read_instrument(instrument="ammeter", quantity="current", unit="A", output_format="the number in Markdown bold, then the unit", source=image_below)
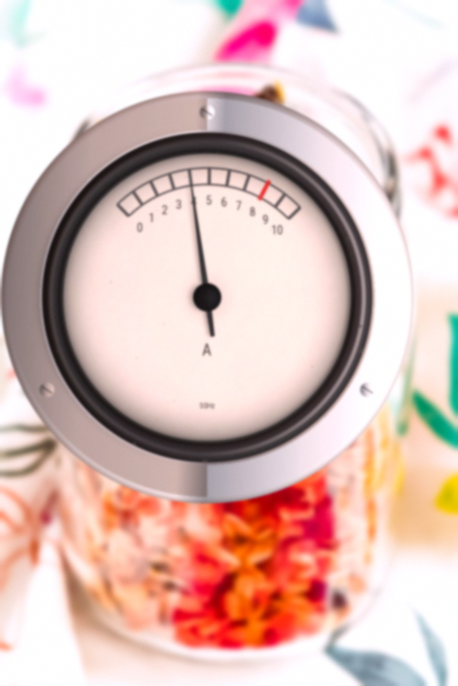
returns **4** A
